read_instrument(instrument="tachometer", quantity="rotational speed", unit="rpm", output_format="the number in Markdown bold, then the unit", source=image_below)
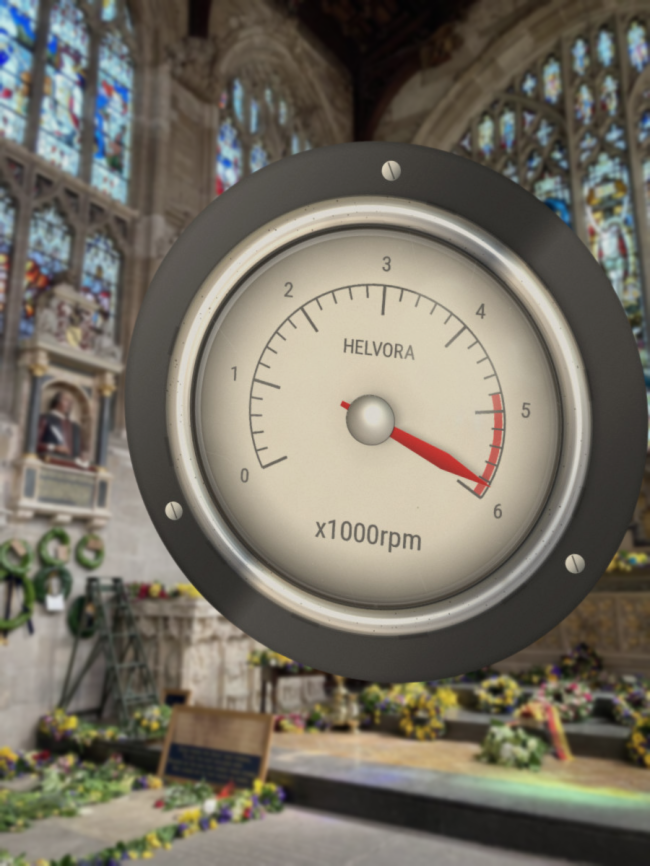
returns **5800** rpm
